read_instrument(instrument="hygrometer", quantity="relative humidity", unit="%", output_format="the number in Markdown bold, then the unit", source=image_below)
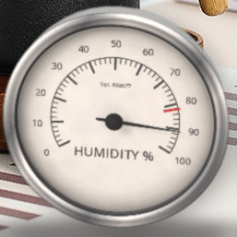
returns **90** %
